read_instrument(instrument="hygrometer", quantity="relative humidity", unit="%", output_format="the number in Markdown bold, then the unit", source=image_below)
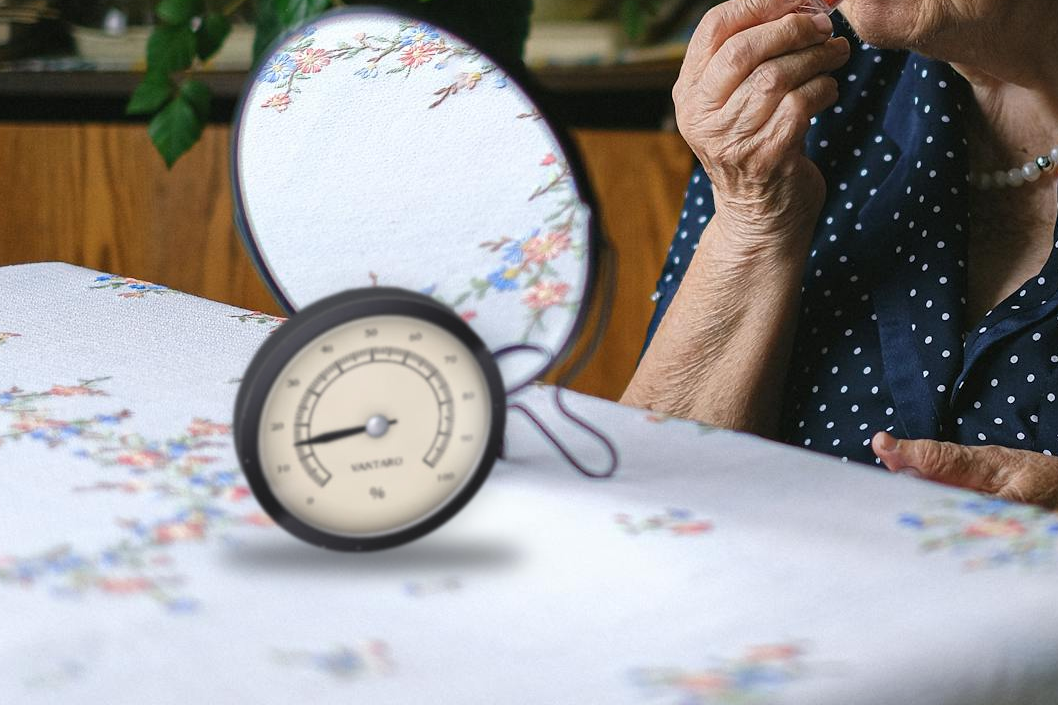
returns **15** %
